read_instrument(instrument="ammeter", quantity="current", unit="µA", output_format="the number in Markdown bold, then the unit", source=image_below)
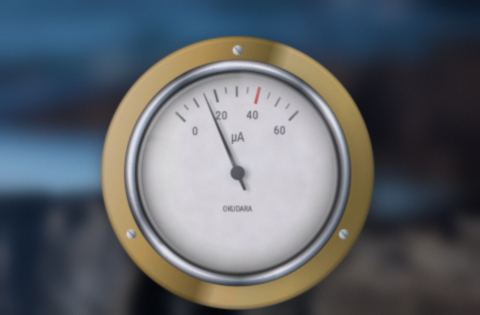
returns **15** µA
